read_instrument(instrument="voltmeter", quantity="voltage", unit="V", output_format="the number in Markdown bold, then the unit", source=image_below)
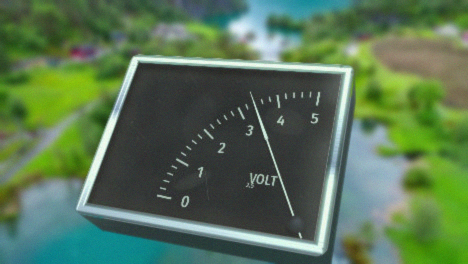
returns **3.4** V
